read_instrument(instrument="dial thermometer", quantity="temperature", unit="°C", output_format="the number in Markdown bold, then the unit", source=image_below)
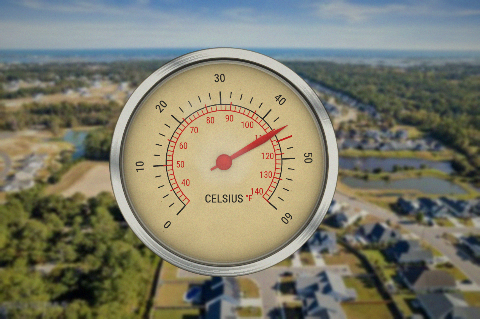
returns **44** °C
